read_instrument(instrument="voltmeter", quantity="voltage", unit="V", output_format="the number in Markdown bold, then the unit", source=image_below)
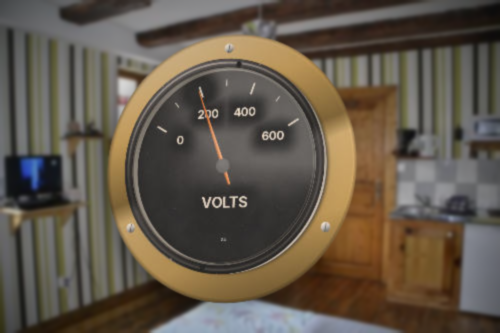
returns **200** V
